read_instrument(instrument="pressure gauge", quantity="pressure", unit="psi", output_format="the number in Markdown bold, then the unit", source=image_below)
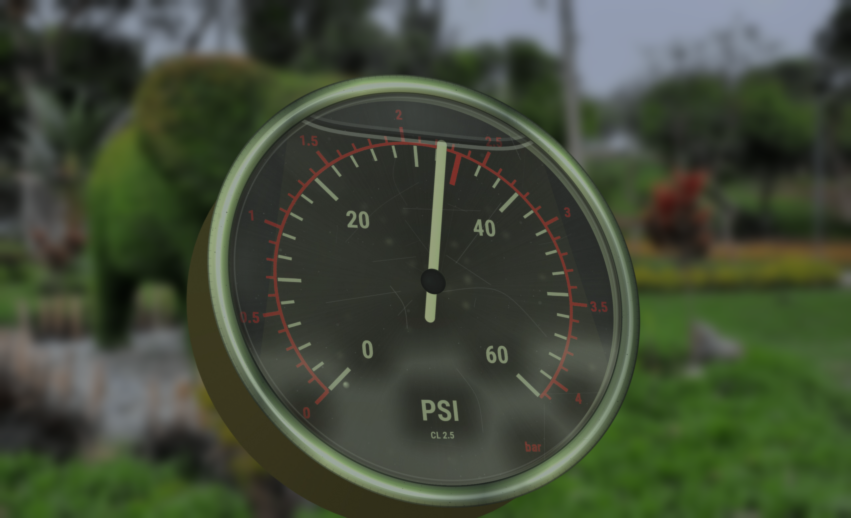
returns **32** psi
